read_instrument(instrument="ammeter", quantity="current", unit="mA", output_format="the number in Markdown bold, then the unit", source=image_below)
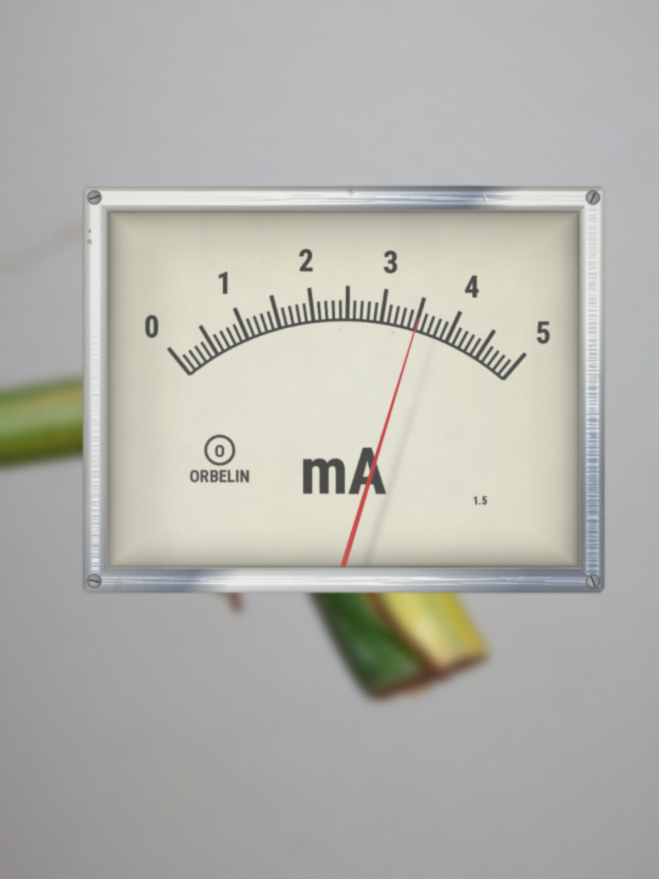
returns **3.5** mA
